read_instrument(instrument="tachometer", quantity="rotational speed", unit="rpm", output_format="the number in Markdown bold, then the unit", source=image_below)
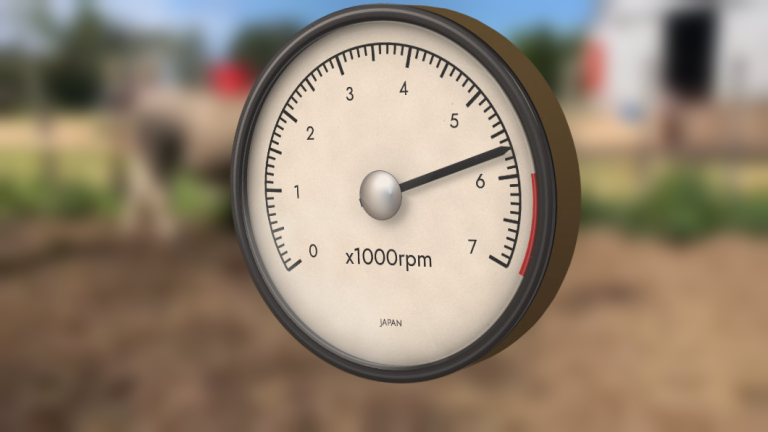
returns **5700** rpm
